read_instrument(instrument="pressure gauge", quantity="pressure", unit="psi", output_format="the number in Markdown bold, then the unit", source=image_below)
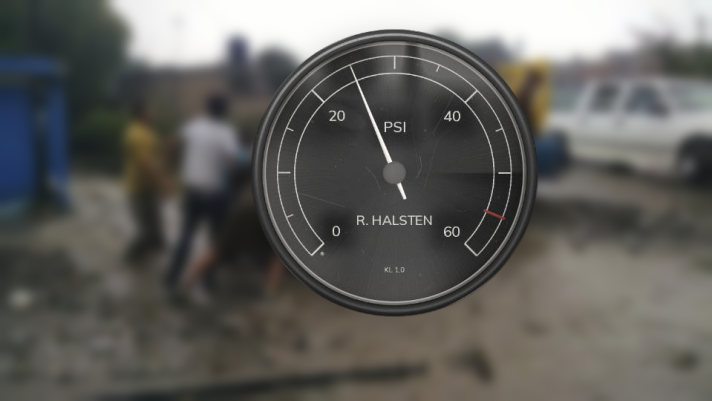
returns **25** psi
